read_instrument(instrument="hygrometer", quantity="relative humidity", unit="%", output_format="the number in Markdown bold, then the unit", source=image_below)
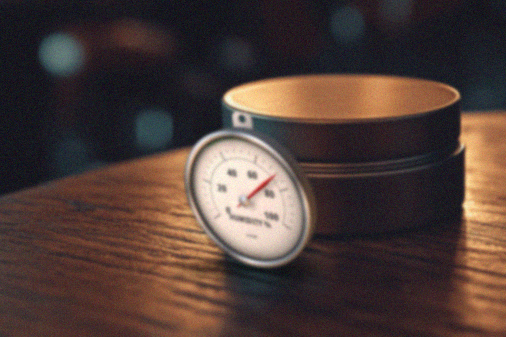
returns **72** %
